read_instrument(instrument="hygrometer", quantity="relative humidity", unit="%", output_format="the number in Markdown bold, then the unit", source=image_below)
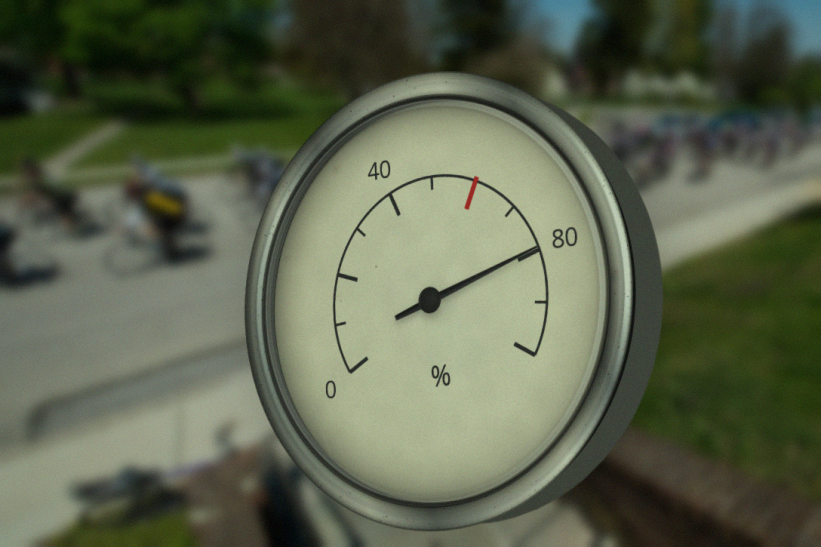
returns **80** %
